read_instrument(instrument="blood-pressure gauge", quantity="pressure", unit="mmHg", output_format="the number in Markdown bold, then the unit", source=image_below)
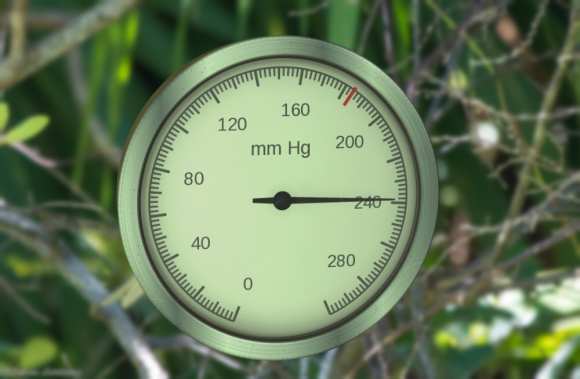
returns **238** mmHg
